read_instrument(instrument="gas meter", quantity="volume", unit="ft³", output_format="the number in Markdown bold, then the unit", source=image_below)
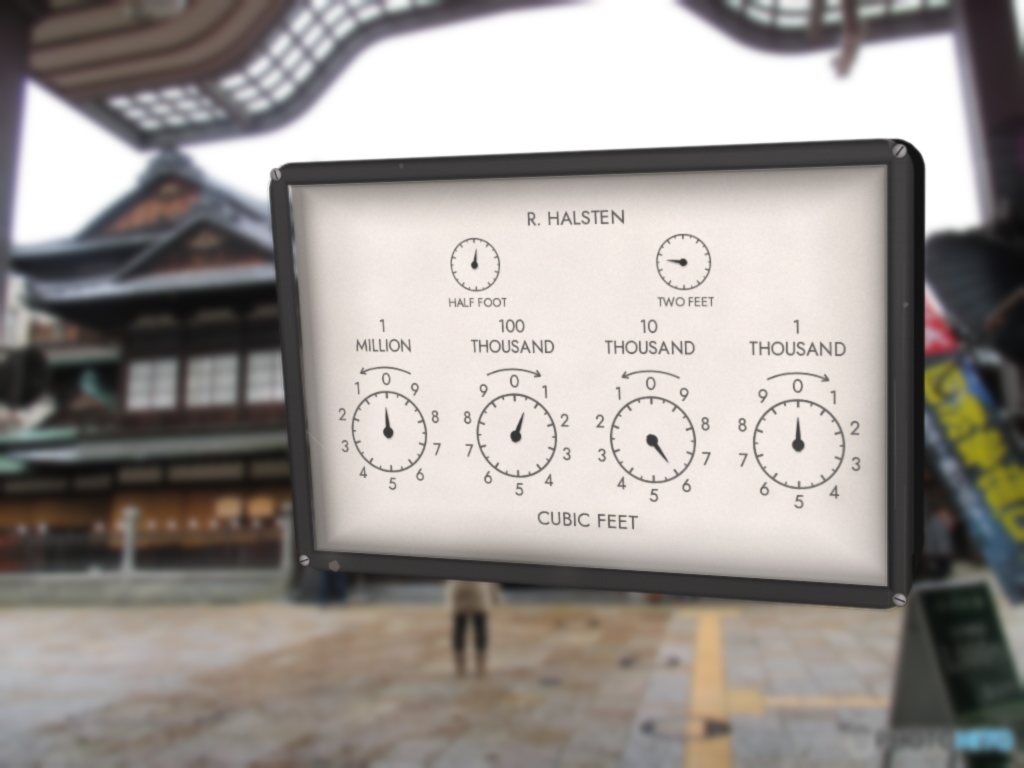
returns **6000** ft³
